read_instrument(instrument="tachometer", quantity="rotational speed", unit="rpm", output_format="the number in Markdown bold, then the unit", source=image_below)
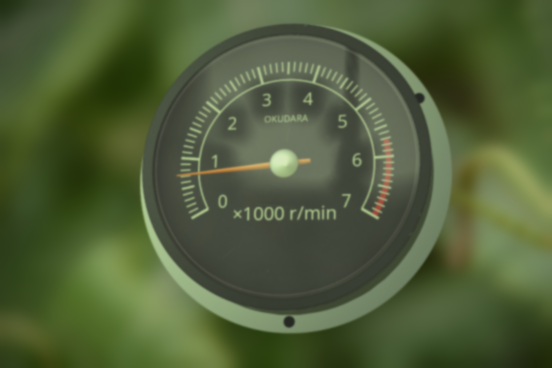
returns **700** rpm
